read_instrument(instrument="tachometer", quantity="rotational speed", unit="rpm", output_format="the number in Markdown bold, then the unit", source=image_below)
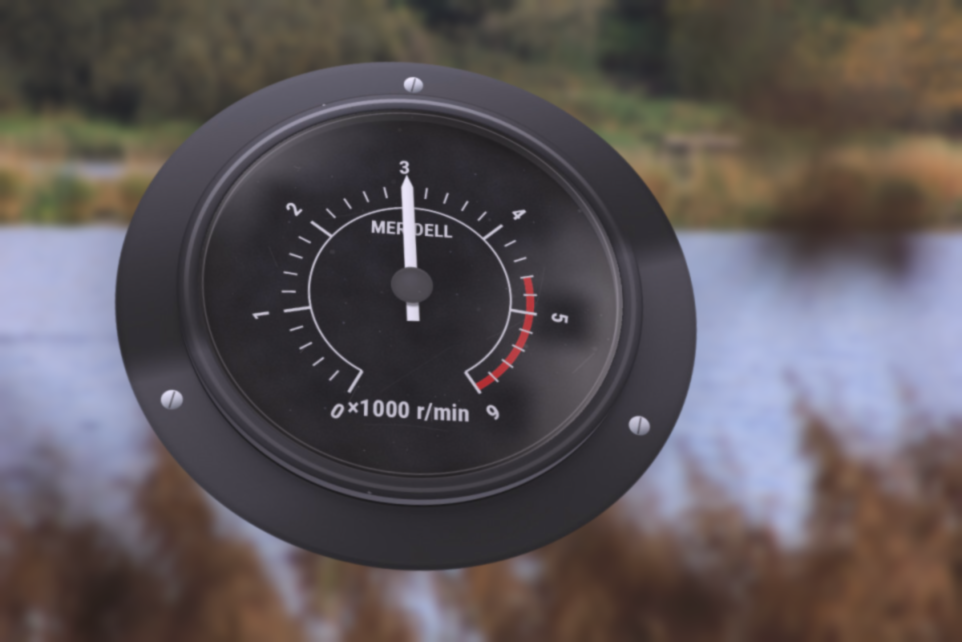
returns **3000** rpm
